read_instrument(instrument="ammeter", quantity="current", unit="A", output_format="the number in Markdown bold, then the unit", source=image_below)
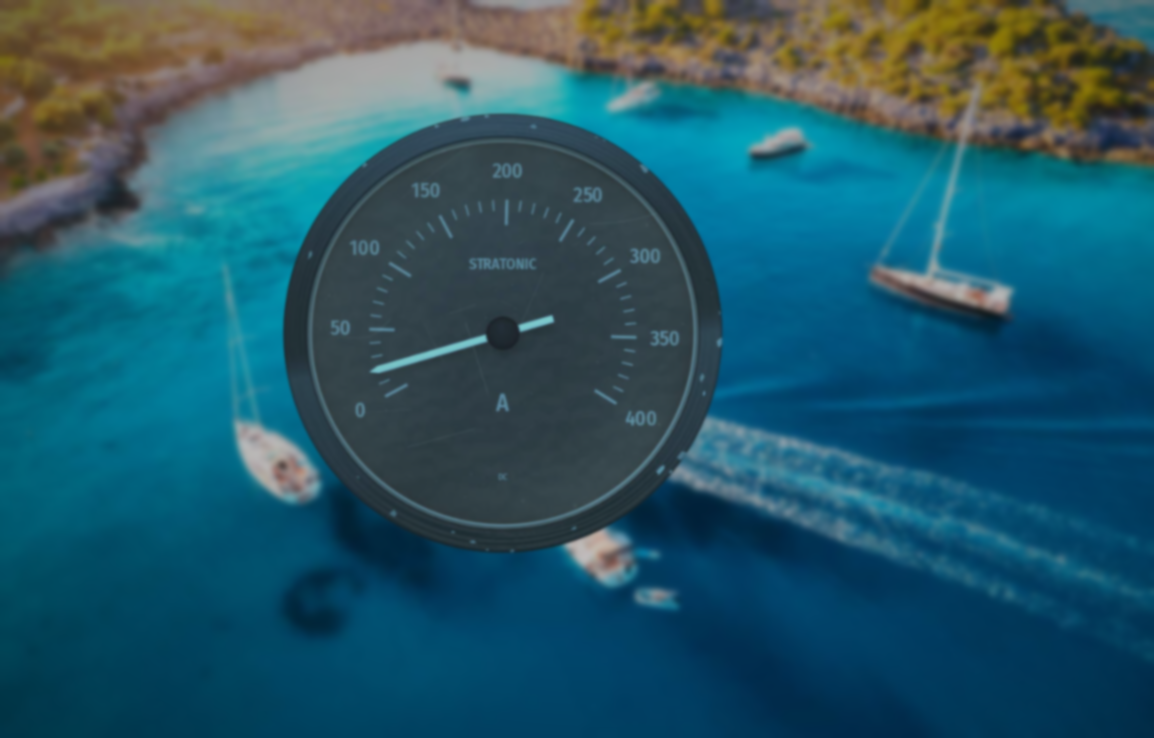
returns **20** A
